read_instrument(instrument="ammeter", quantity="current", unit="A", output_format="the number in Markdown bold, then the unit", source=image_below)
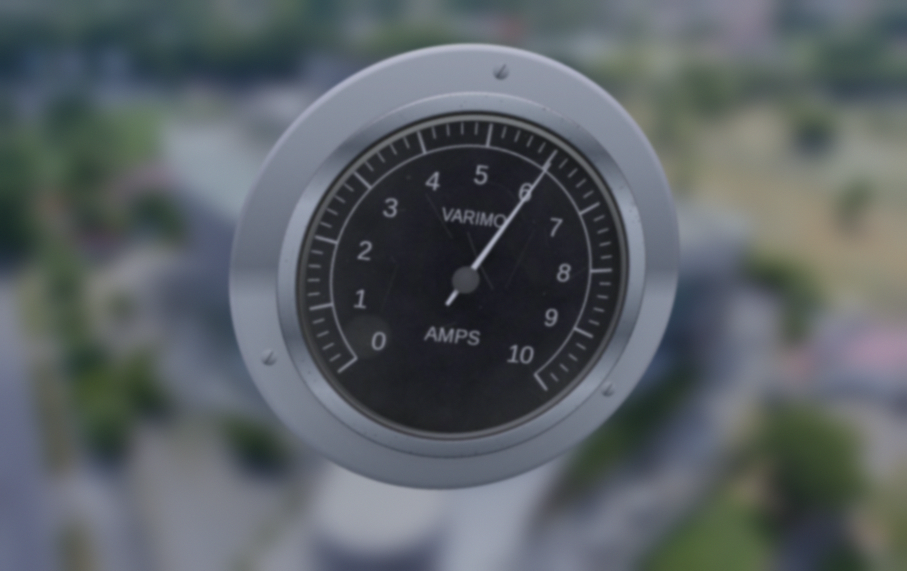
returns **6** A
